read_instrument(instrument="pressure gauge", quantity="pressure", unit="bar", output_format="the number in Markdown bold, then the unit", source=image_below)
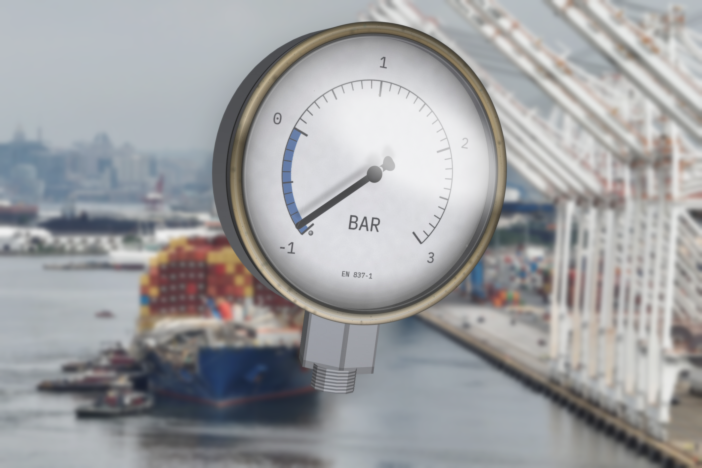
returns **-0.9** bar
